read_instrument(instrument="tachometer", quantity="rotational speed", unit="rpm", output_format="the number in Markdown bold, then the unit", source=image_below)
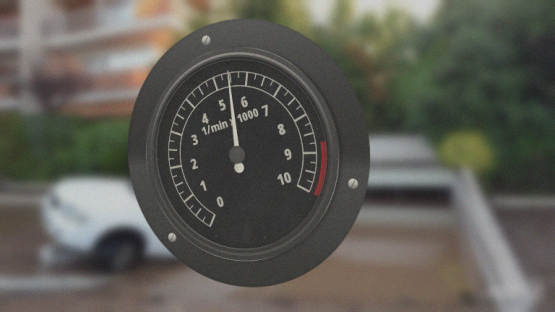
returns **5500** rpm
